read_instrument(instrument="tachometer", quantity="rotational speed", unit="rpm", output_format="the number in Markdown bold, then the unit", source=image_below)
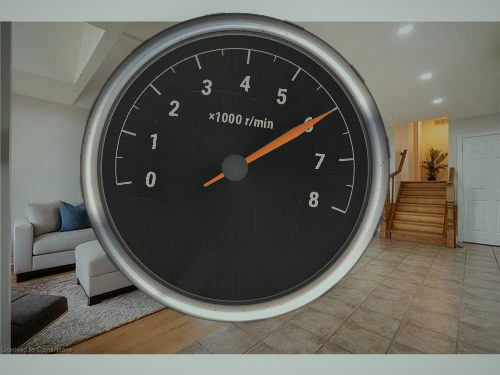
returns **6000** rpm
